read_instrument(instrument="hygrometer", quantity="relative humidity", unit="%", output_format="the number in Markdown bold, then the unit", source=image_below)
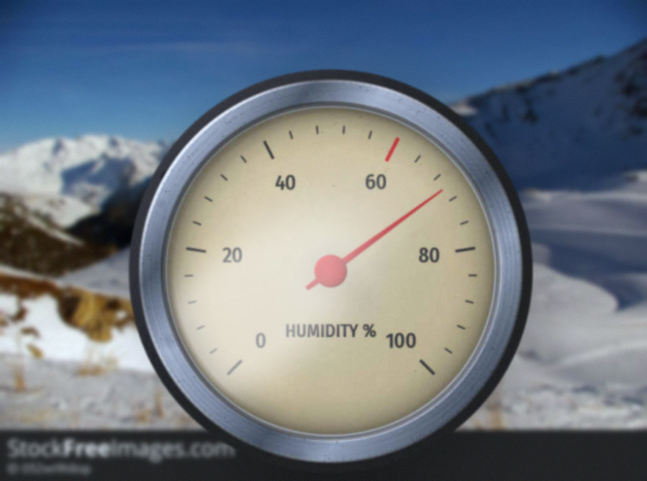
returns **70** %
